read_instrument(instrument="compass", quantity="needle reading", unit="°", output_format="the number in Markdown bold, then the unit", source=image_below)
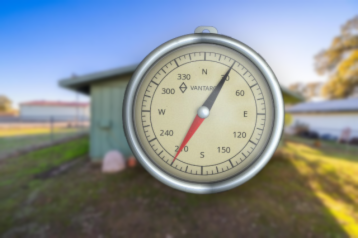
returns **210** °
